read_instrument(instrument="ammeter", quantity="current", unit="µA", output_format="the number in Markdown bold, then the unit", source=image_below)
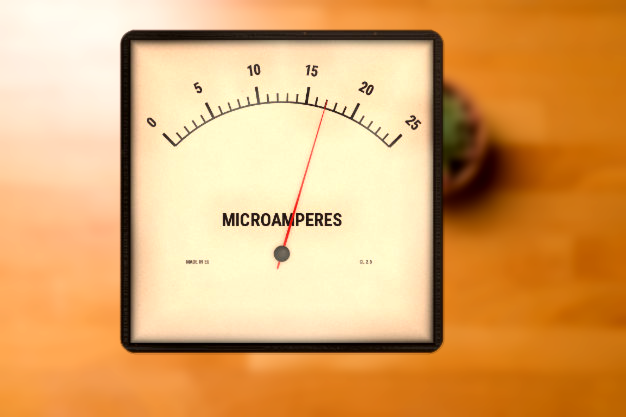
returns **17** µA
